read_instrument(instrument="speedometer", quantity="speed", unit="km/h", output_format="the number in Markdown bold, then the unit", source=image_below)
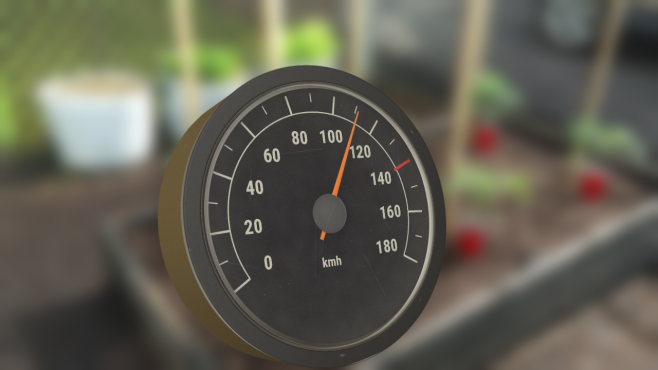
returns **110** km/h
